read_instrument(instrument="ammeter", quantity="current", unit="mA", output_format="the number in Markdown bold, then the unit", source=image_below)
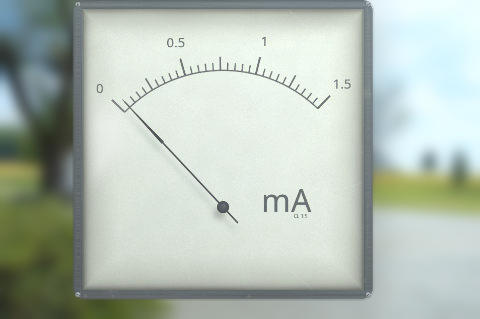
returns **0.05** mA
